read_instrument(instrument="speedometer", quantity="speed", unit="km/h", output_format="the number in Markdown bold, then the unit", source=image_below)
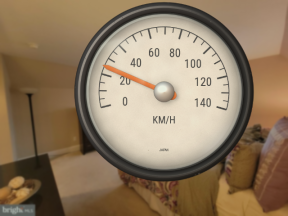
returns **25** km/h
